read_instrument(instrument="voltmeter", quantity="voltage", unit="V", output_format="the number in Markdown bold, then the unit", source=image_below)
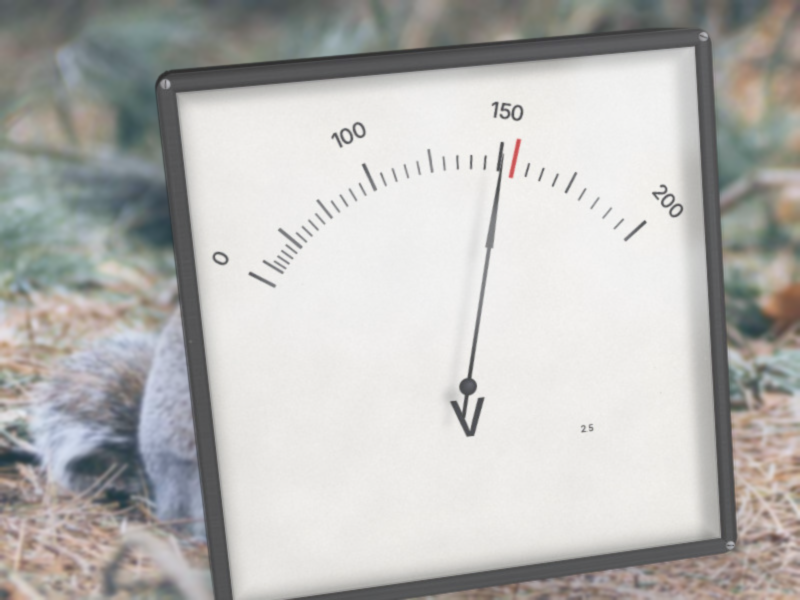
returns **150** V
